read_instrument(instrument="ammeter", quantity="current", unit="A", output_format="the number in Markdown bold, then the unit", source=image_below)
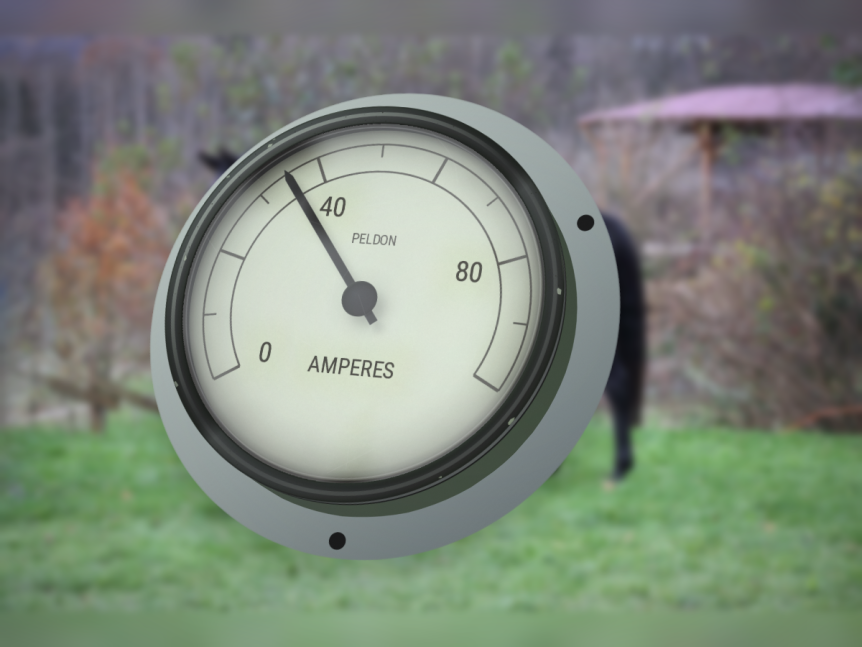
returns **35** A
